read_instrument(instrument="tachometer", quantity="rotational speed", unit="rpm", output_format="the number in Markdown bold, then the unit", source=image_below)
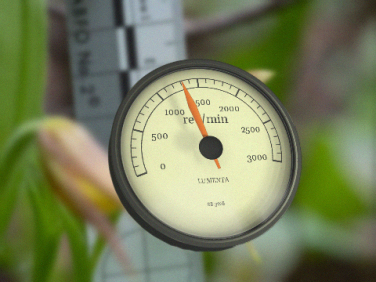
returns **1300** rpm
